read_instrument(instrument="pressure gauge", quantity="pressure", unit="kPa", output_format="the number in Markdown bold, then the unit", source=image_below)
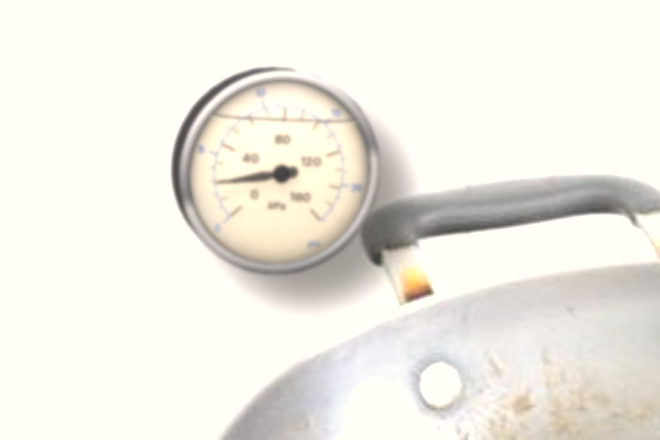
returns **20** kPa
